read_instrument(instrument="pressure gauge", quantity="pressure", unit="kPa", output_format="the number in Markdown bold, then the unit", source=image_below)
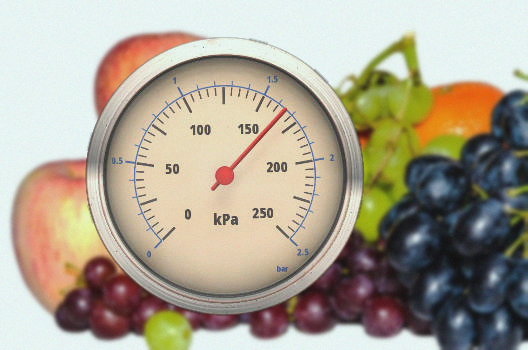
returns **165** kPa
